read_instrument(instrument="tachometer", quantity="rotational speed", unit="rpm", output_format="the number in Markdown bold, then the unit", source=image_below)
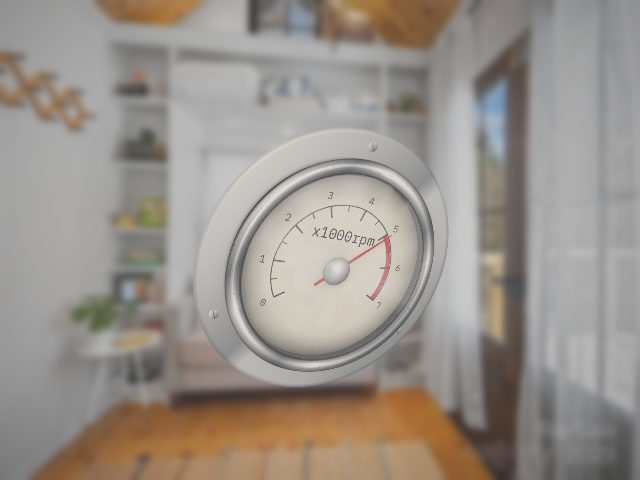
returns **5000** rpm
